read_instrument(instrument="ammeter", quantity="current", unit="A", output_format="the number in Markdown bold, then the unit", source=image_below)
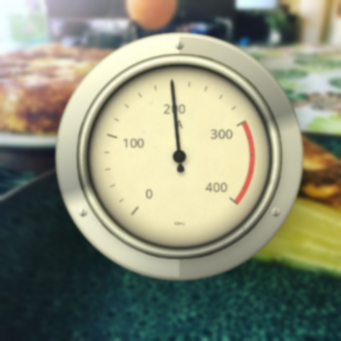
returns **200** A
